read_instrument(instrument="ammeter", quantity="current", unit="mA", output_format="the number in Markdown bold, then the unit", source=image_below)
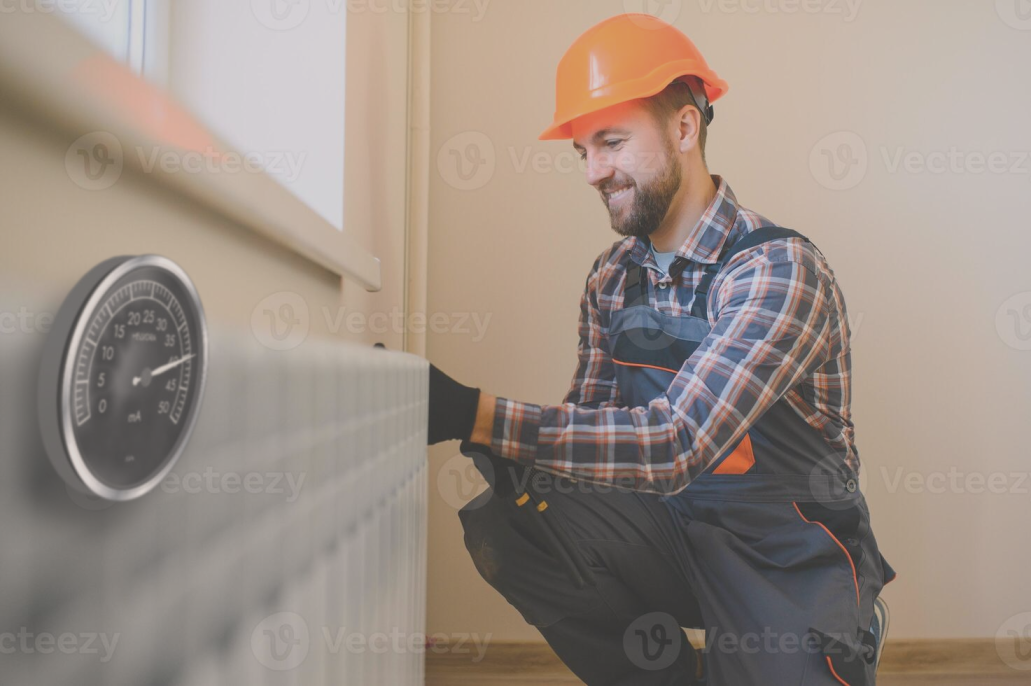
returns **40** mA
